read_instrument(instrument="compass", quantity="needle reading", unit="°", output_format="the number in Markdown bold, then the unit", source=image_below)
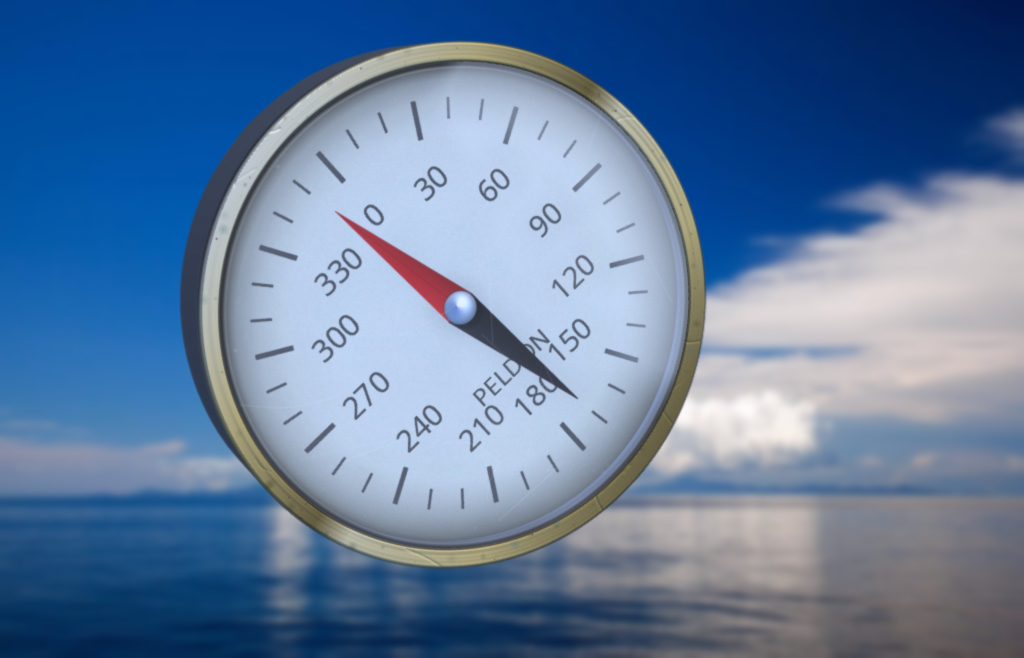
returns **350** °
